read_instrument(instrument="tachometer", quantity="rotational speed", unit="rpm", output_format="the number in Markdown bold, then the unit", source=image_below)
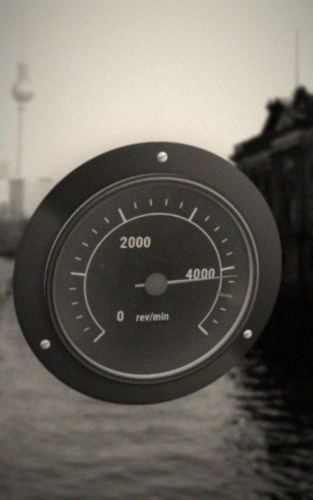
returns **4100** rpm
